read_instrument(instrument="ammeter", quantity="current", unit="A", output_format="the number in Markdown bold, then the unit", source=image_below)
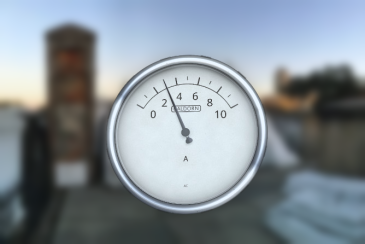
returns **3** A
